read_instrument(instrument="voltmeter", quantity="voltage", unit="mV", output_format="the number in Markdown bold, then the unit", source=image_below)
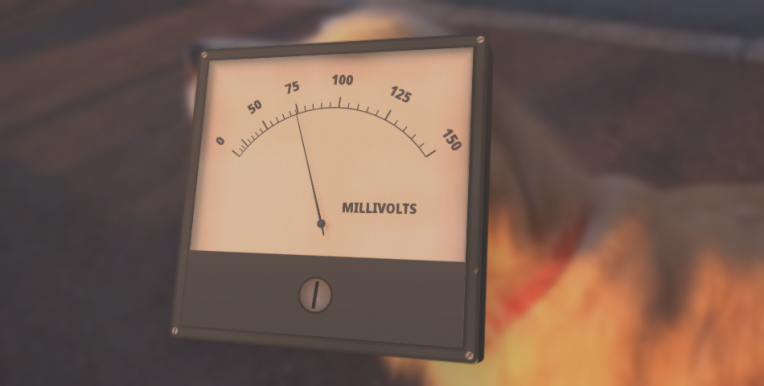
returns **75** mV
